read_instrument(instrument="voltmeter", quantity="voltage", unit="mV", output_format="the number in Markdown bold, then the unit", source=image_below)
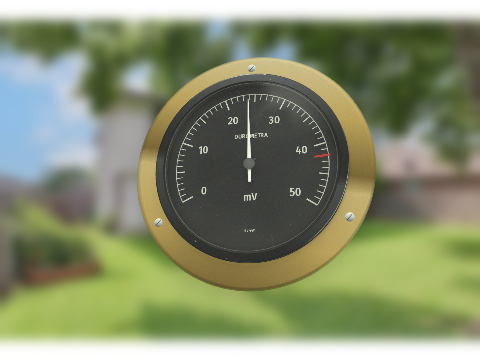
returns **24** mV
